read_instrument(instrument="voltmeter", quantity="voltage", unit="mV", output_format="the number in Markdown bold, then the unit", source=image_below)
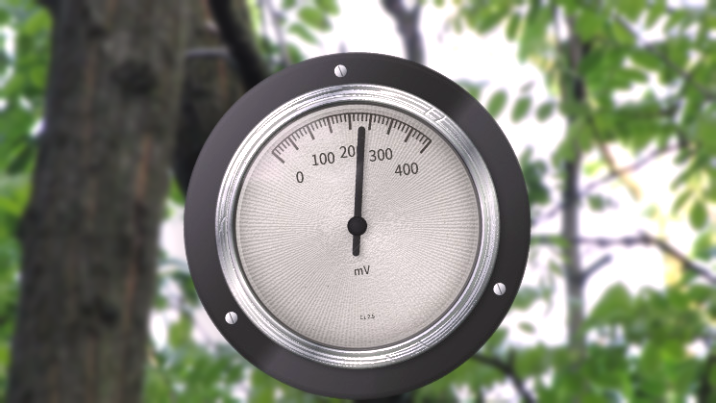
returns **230** mV
